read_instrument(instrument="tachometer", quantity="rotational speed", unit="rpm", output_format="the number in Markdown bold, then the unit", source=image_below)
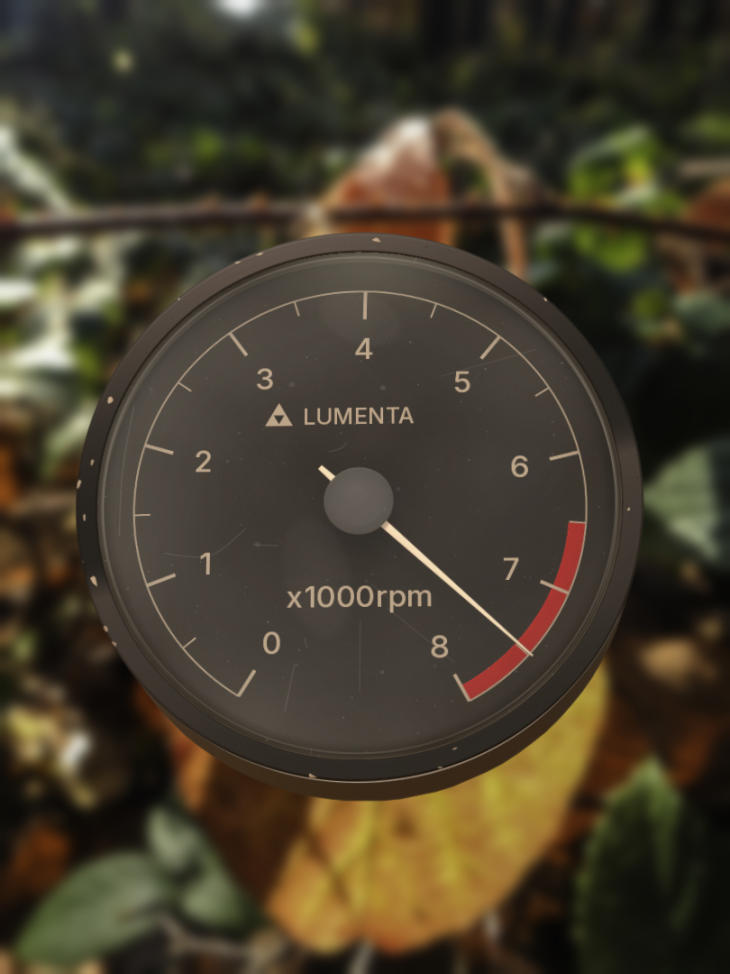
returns **7500** rpm
